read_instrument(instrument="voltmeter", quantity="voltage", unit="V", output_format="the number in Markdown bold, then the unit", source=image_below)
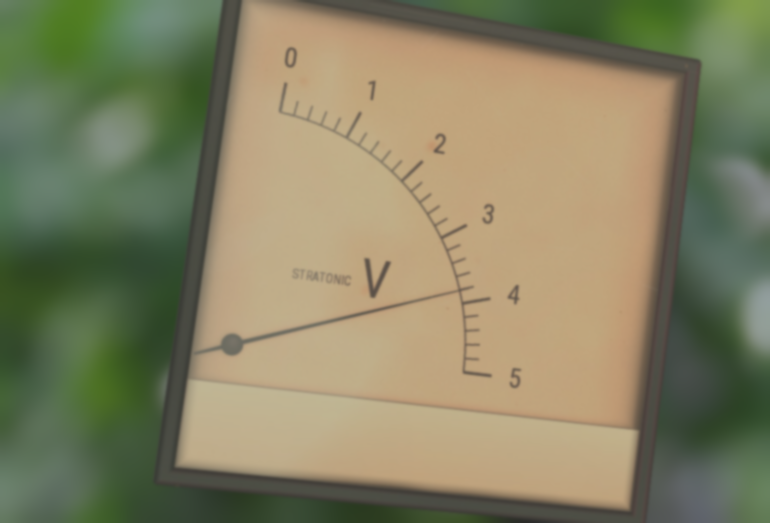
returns **3.8** V
